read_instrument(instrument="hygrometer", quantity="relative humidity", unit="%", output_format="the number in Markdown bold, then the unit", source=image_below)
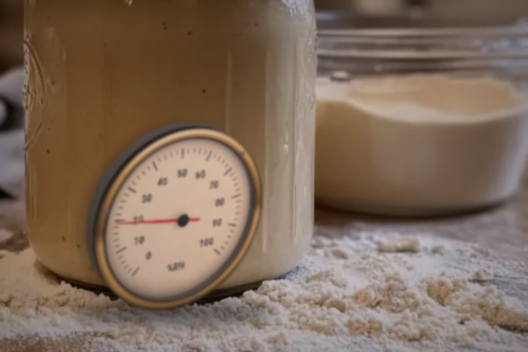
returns **20** %
